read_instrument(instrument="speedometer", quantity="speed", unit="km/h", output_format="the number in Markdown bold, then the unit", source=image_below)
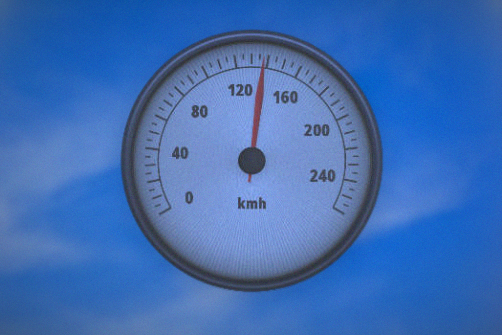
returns **137.5** km/h
